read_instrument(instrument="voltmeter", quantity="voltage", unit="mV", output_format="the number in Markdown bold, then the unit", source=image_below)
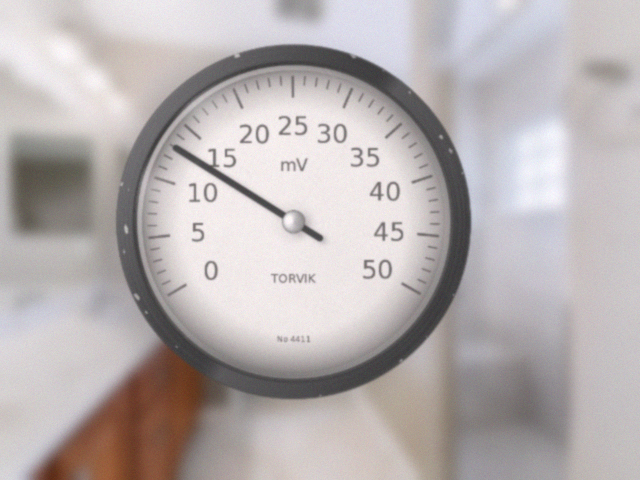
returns **13** mV
